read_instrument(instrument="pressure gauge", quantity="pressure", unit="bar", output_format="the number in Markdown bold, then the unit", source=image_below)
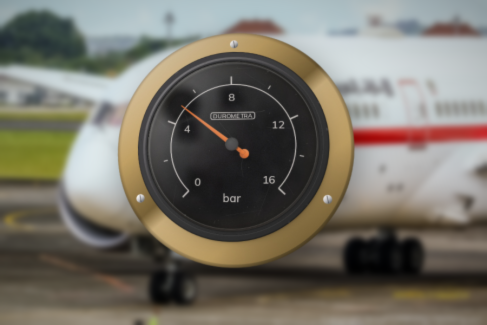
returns **5** bar
